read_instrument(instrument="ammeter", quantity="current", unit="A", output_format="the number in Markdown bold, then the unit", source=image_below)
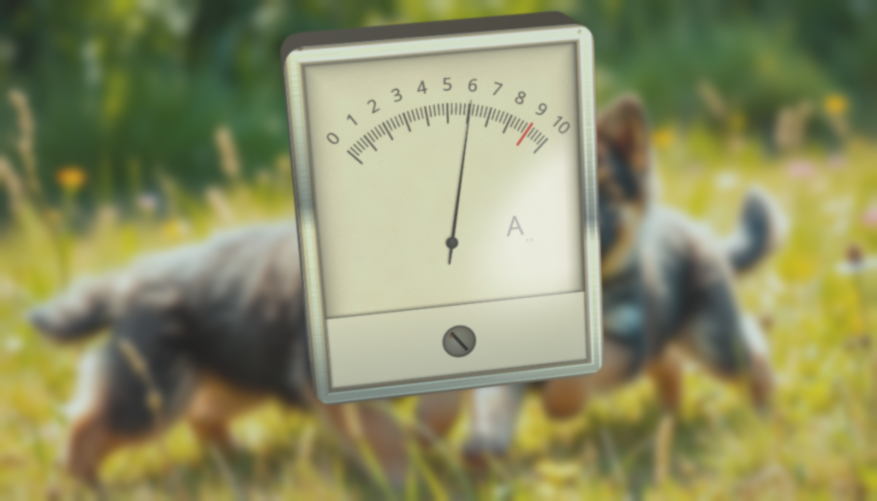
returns **6** A
